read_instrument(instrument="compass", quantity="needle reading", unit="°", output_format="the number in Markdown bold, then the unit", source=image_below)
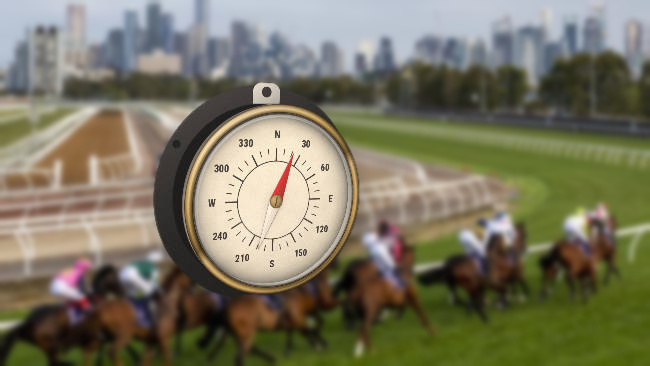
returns **20** °
